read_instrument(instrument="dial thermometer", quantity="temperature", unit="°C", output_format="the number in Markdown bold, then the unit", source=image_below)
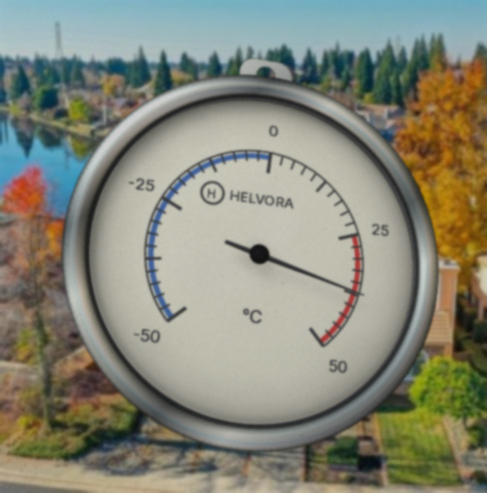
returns **37.5** °C
